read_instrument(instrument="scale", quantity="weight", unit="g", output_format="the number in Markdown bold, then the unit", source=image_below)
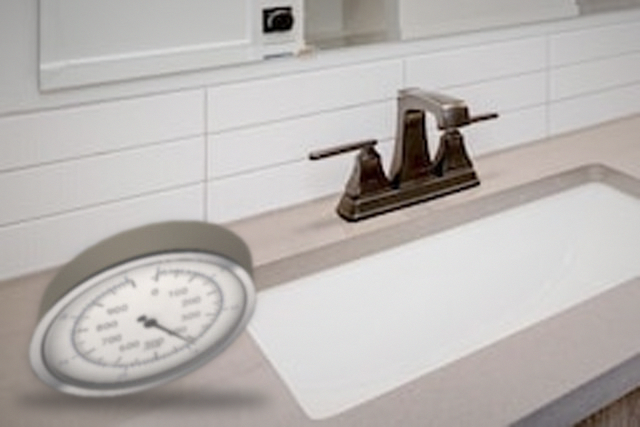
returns **400** g
